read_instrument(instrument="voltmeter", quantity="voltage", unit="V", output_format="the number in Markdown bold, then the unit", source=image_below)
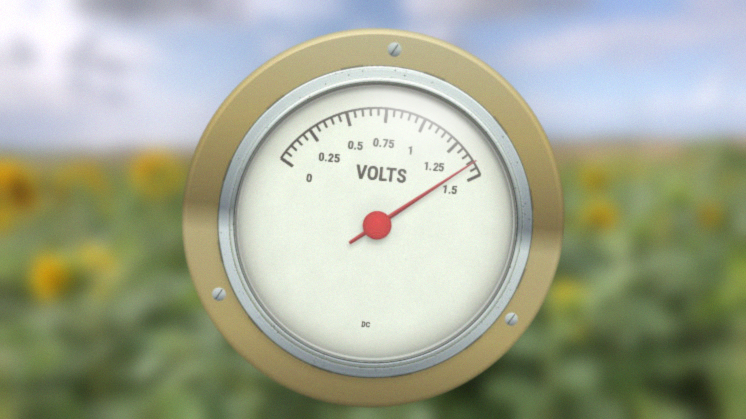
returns **1.4** V
